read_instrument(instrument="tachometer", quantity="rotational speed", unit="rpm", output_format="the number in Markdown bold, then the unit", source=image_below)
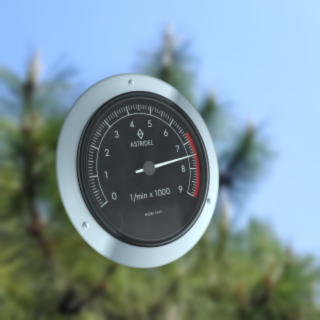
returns **7500** rpm
